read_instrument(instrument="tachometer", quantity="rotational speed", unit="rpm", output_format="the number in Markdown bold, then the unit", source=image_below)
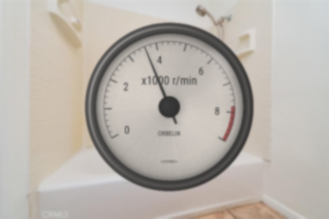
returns **3600** rpm
